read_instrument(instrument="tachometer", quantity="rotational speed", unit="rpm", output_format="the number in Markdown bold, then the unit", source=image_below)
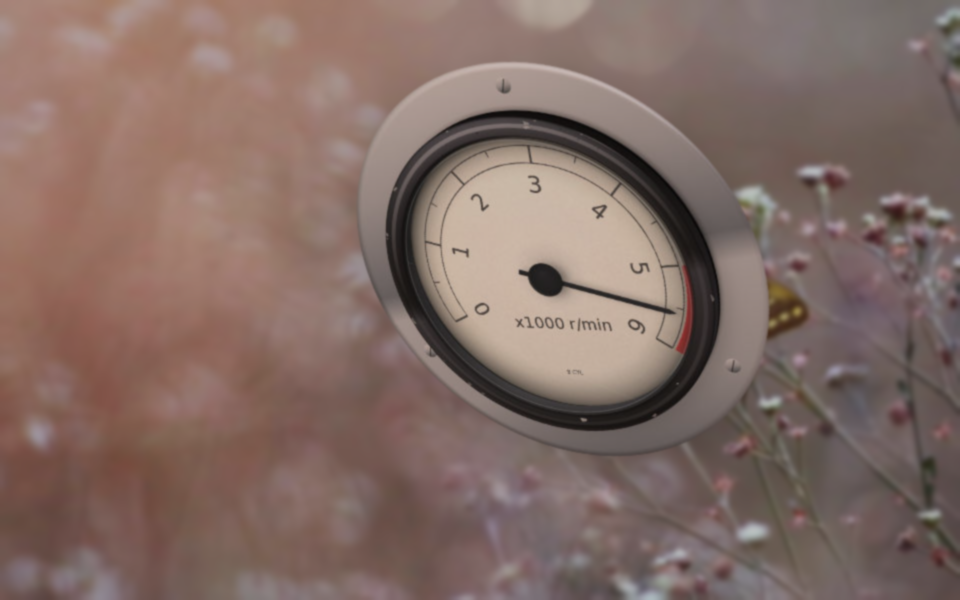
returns **5500** rpm
